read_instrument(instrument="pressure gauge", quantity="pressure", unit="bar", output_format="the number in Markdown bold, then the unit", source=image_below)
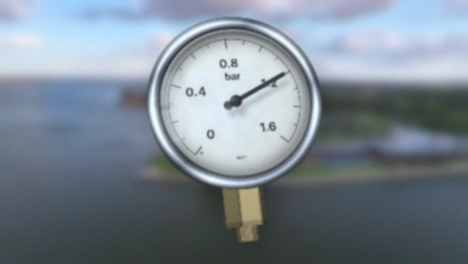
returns **1.2** bar
